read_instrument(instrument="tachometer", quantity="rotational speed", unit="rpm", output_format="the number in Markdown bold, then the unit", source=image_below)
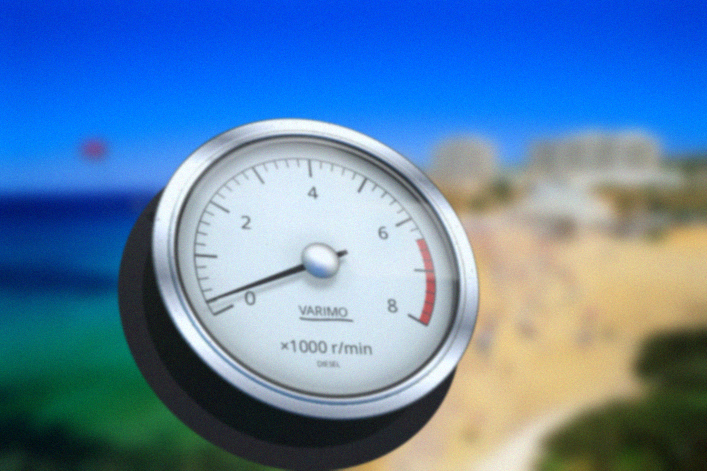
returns **200** rpm
